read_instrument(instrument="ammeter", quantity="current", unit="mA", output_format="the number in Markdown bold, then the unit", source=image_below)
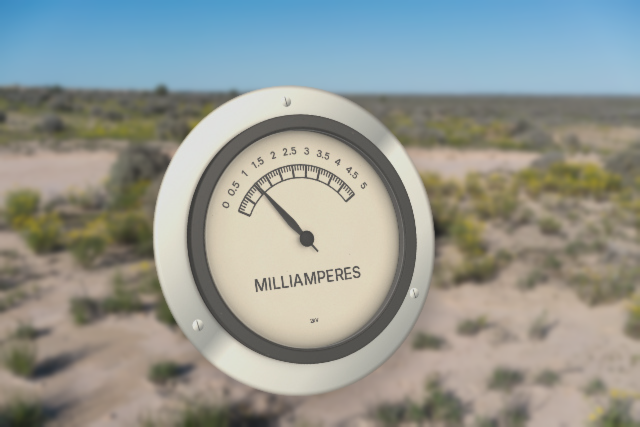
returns **1** mA
